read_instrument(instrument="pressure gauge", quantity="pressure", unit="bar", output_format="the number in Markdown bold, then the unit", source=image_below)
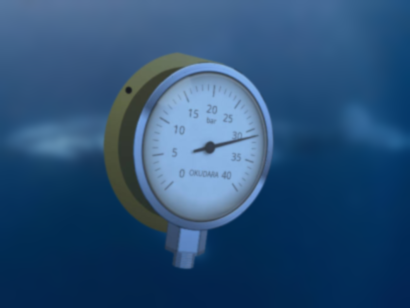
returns **31** bar
